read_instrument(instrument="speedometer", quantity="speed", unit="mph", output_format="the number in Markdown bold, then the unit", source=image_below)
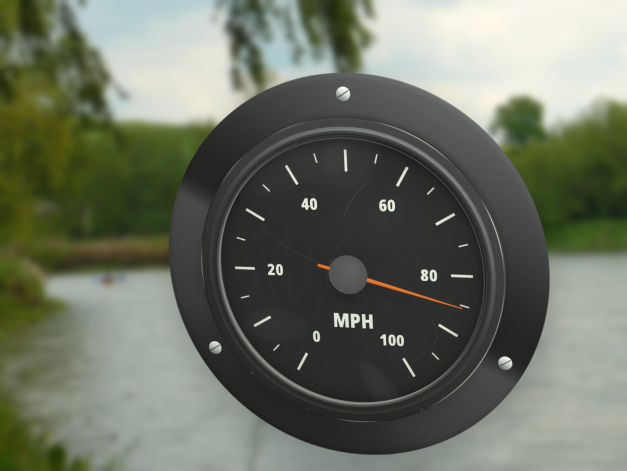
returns **85** mph
